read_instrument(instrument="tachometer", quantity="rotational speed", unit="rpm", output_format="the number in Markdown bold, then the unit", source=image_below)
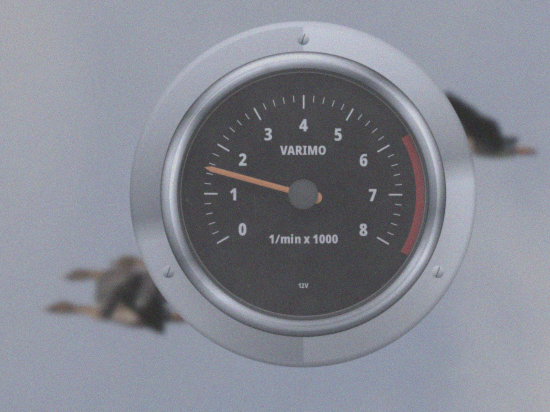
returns **1500** rpm
